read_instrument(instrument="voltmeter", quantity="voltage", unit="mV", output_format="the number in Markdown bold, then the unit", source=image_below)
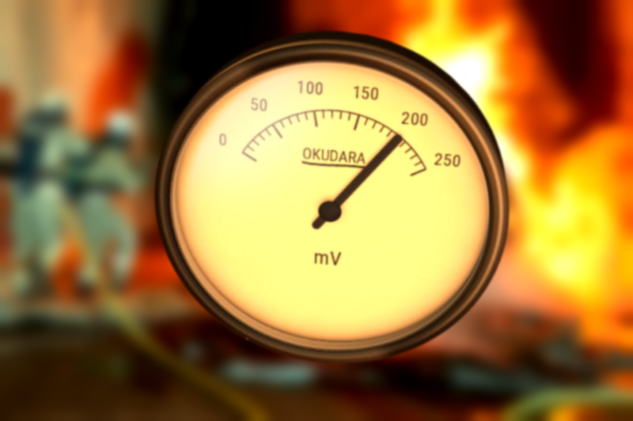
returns **200** mV
